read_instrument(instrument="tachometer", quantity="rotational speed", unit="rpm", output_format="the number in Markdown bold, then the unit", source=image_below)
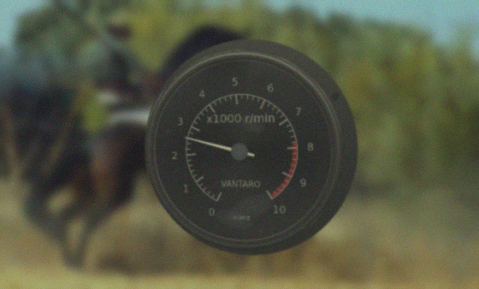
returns **2600** rpm
